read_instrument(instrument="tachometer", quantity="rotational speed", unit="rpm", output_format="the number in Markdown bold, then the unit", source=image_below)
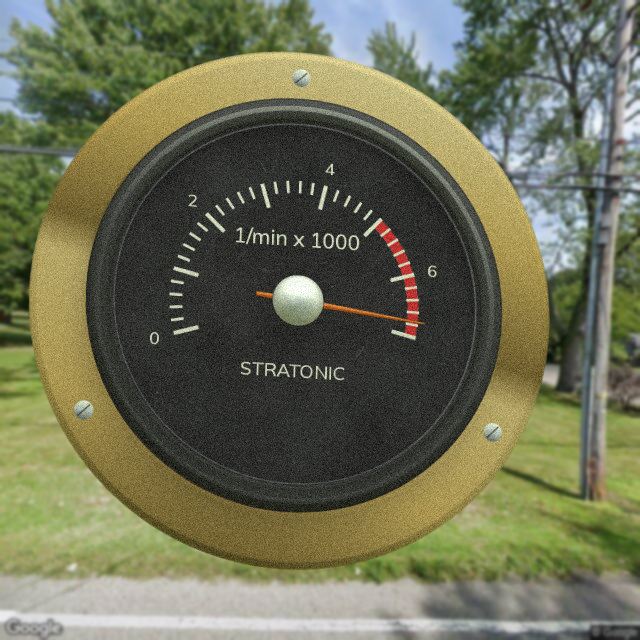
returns **6800** rpm
